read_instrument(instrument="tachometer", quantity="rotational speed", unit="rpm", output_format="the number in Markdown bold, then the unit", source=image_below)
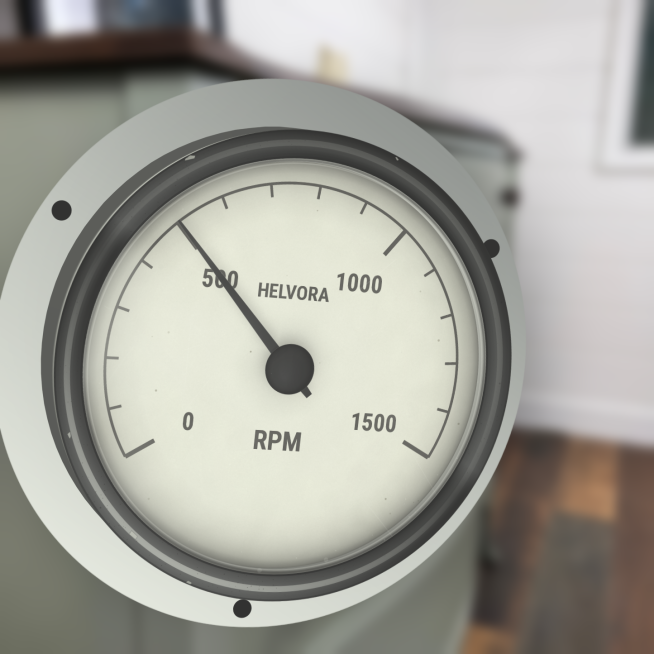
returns **500** rpm
